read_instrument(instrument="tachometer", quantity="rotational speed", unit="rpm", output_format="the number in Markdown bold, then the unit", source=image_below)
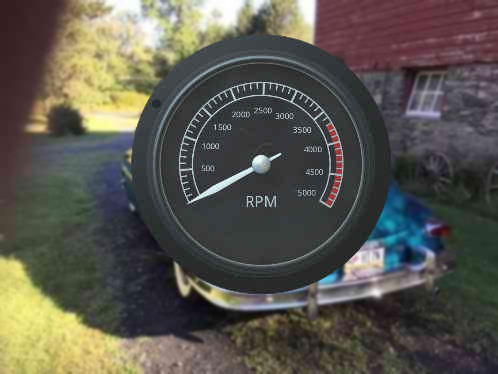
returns **0** rpm
